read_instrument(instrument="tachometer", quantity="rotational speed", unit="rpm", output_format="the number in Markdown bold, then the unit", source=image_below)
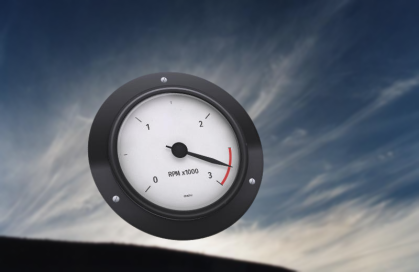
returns **2750** rpm
